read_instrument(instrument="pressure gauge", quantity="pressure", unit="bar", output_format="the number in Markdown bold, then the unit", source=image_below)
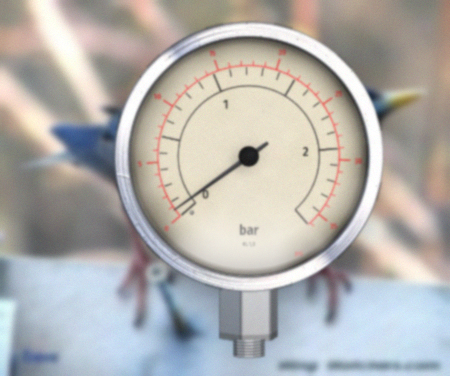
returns **0.05** bar
